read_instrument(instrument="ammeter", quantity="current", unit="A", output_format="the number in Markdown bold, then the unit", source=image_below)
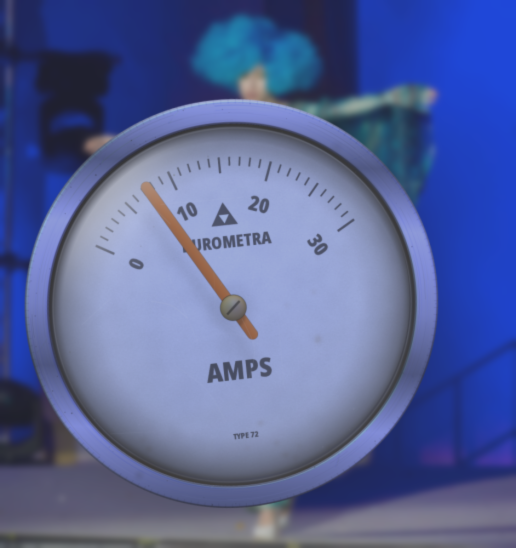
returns **7.5** A
